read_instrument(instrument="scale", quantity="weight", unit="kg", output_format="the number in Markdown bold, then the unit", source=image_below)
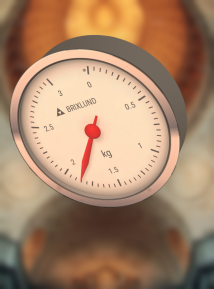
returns **1.85** kg
